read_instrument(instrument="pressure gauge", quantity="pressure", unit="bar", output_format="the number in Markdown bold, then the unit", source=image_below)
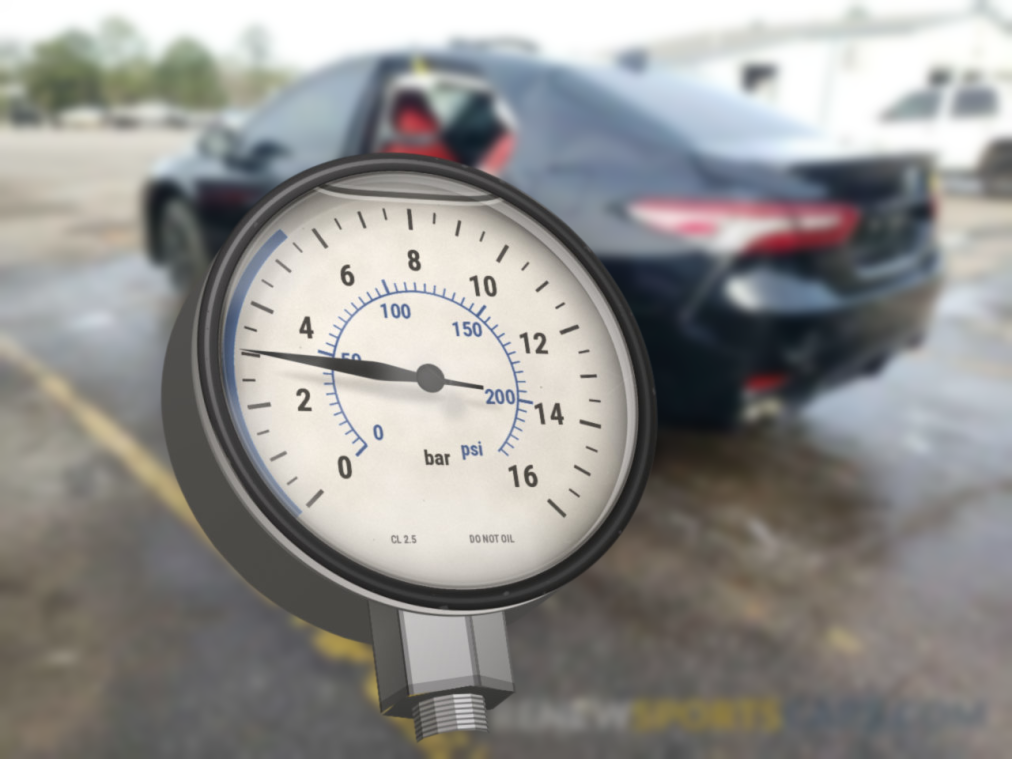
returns **3** bar
